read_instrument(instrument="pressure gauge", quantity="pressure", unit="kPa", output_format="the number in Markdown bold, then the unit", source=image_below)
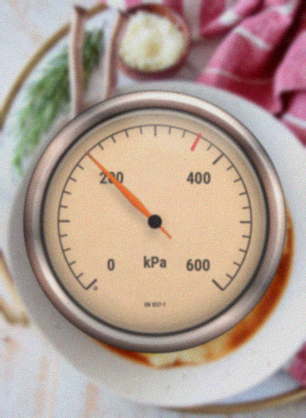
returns **200** kPa
